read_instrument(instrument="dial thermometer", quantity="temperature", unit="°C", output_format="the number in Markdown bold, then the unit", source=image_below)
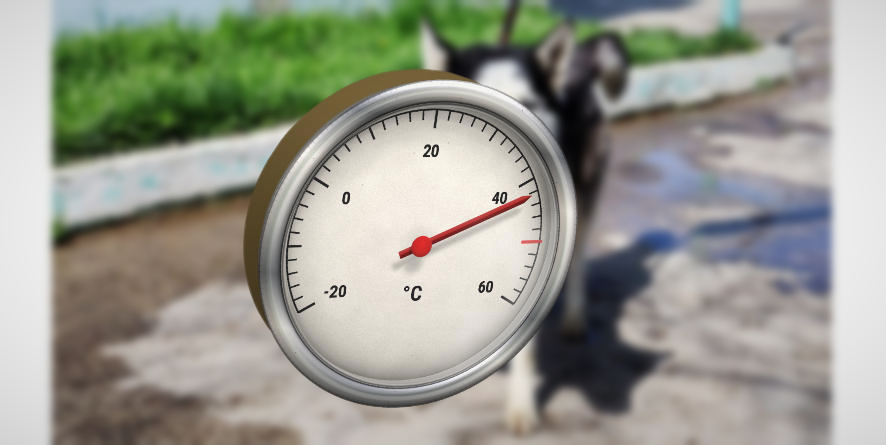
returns **42** °C
